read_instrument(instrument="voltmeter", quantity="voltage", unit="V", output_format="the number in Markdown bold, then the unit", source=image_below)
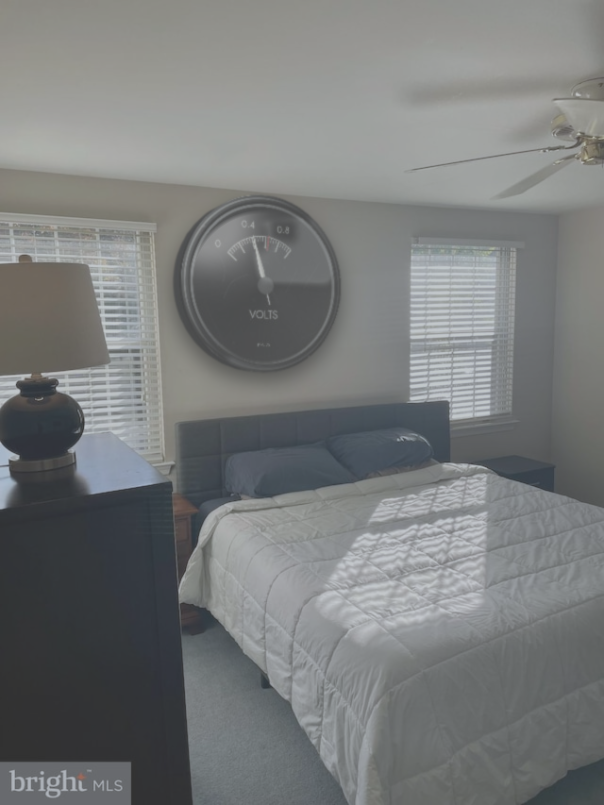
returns **0.4** V
